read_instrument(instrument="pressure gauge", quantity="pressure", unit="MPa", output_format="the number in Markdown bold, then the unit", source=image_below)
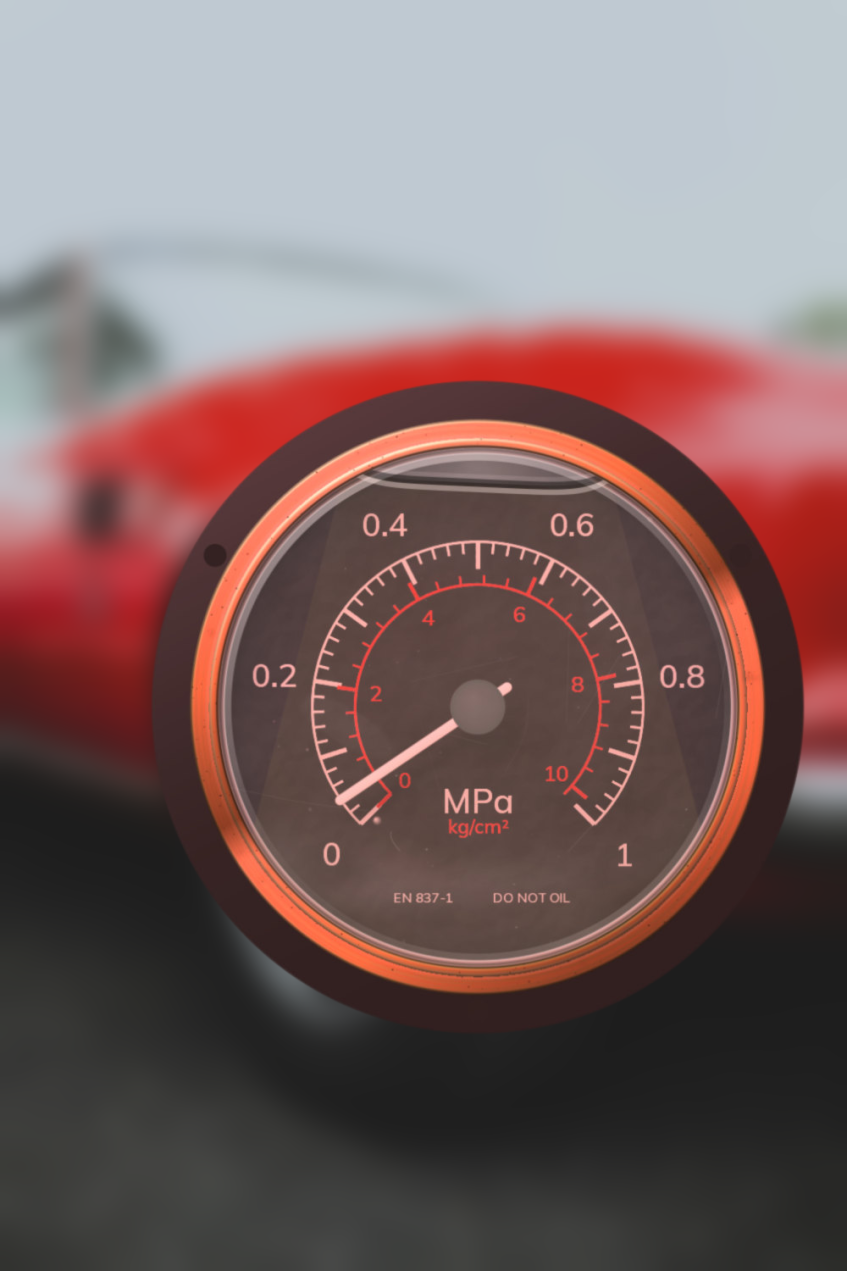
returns **0.04** MPa
